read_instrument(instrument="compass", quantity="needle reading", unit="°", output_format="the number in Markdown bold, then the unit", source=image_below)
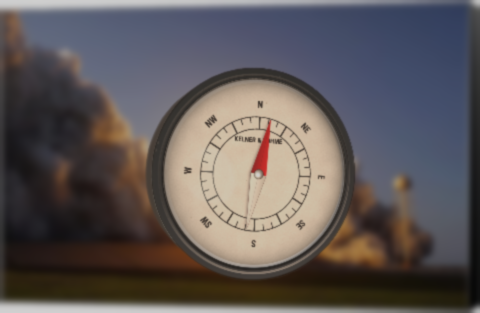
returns **10** °
